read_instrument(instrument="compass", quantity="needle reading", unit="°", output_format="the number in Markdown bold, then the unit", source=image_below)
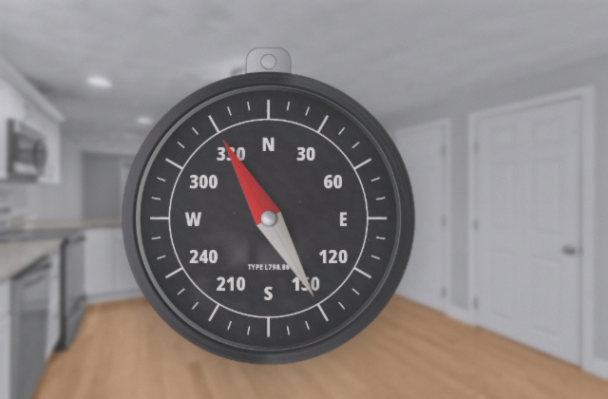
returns **330** °
